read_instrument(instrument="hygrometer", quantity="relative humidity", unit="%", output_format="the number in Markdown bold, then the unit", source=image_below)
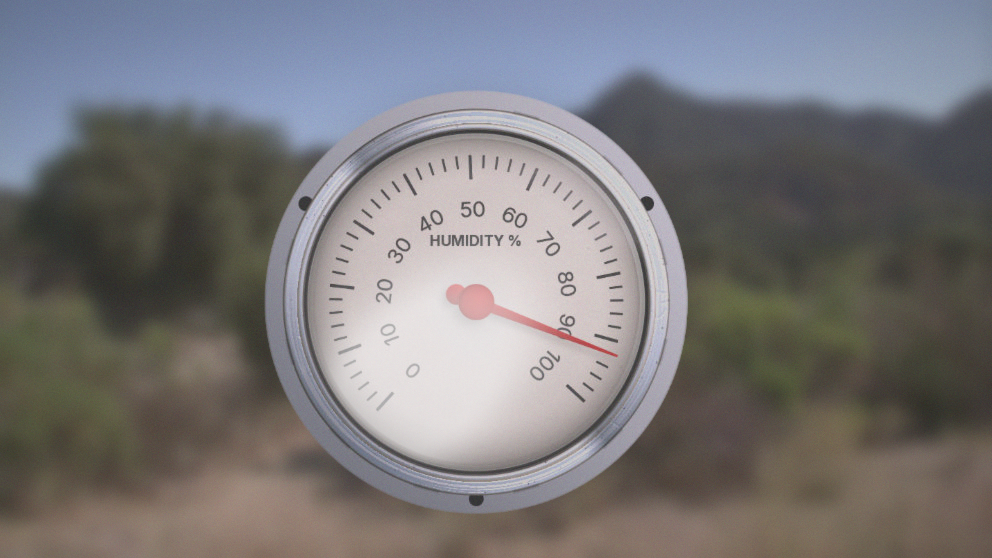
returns **92** %
